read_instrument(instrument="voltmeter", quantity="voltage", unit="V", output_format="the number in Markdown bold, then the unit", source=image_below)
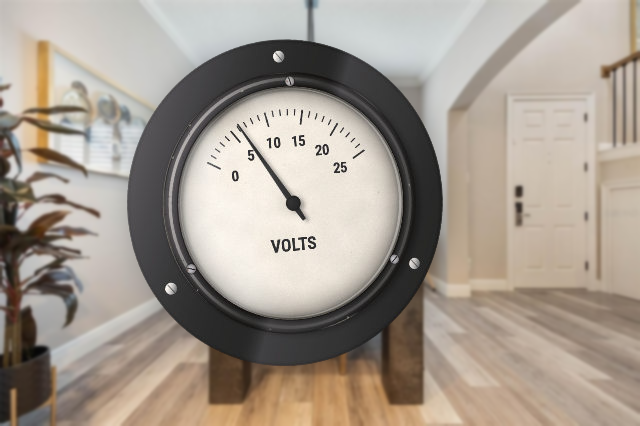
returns **6** V
